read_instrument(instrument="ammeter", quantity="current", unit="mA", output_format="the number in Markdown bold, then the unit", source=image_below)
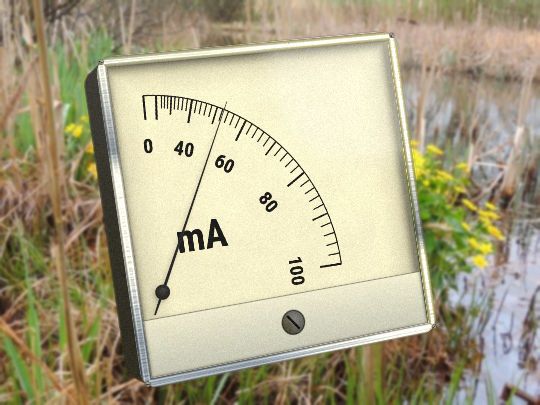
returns **52** mA
